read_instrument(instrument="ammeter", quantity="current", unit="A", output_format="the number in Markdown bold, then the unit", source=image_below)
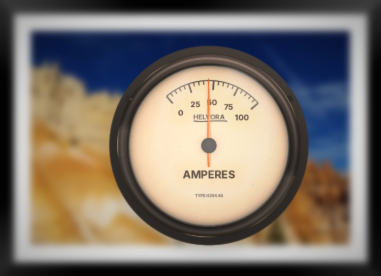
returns **45** A
